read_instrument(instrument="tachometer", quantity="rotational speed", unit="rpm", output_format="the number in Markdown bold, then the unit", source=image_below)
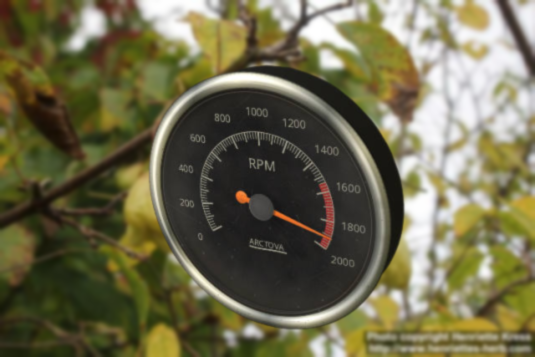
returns **1900** rpm
